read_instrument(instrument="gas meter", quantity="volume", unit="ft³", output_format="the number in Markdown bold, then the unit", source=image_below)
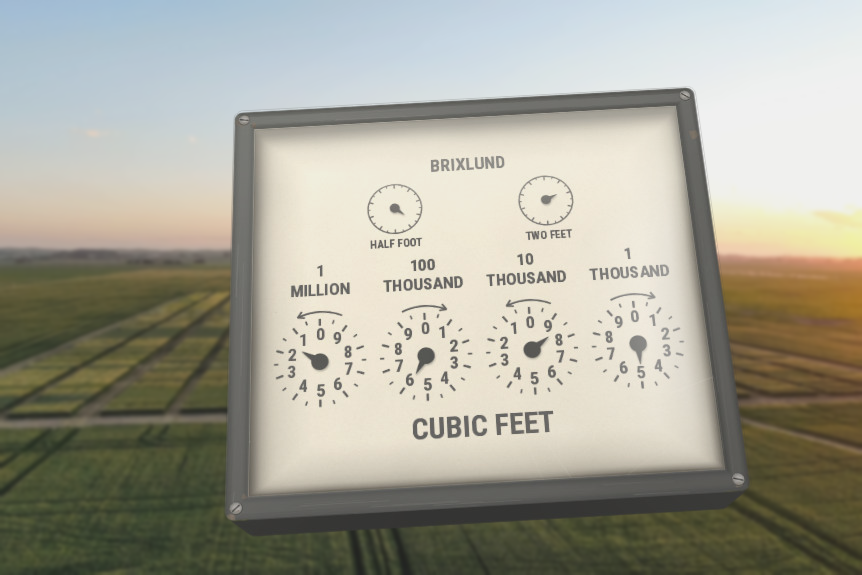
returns **158500** ft³
